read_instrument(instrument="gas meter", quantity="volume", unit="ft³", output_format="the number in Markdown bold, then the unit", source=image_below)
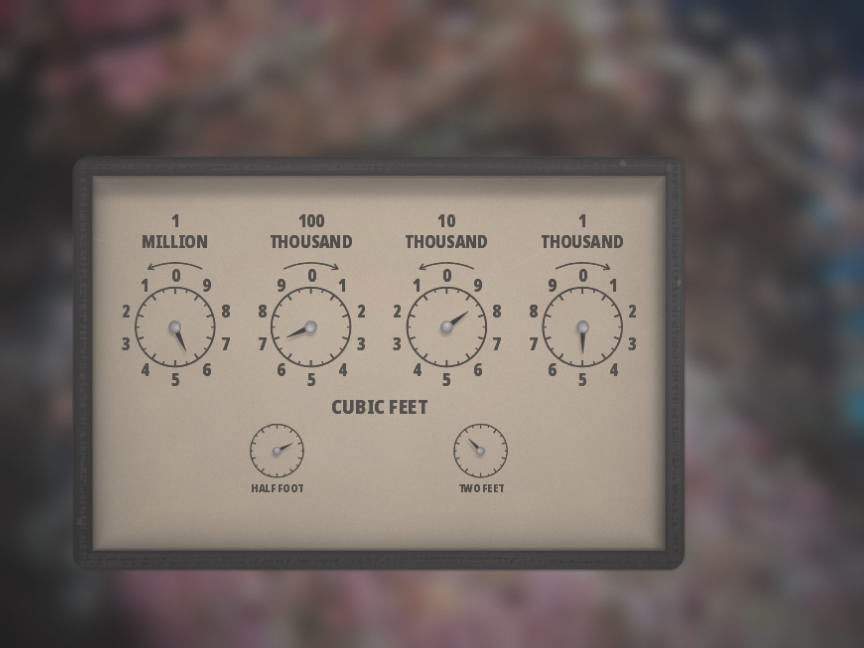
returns **568500** ft³
